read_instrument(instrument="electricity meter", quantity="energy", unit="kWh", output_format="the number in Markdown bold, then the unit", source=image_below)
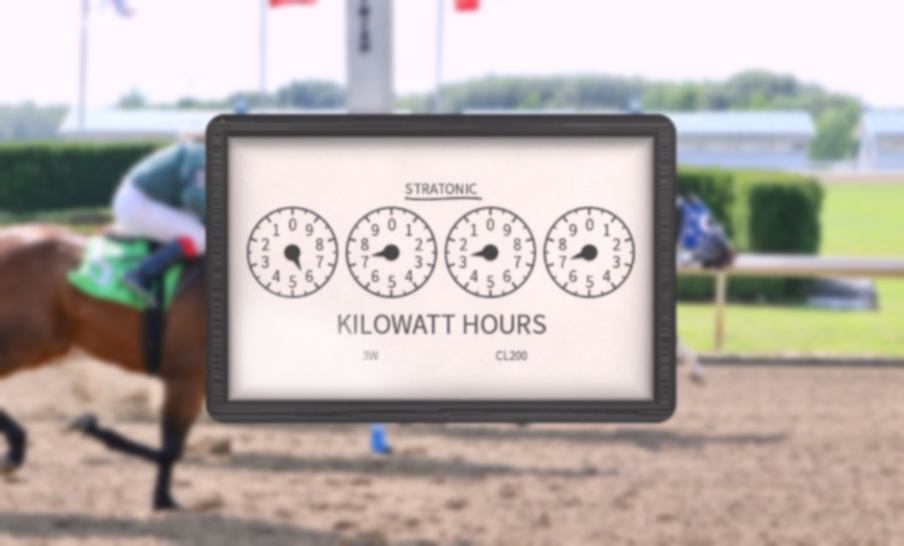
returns **5727** kWh
